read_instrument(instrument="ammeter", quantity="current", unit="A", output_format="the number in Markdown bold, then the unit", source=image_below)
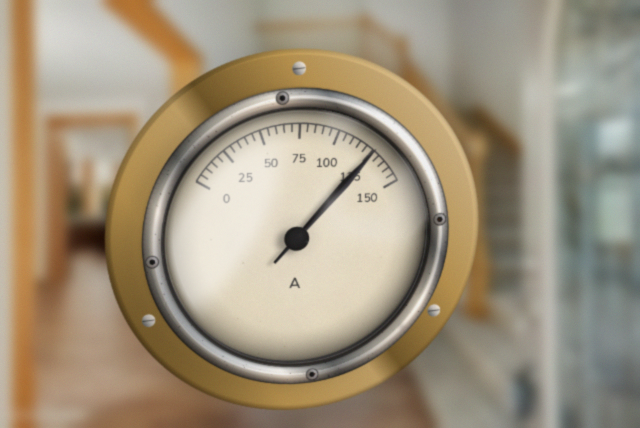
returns **125** A
